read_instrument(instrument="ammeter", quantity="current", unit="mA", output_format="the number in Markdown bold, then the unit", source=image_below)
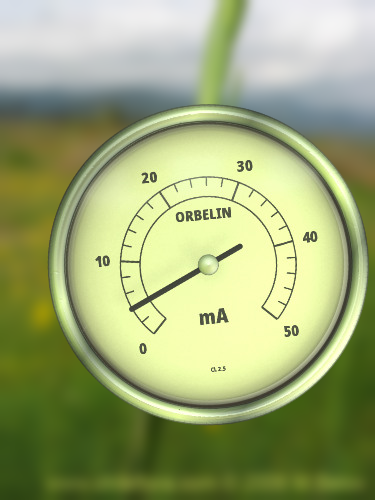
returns **4** mA
